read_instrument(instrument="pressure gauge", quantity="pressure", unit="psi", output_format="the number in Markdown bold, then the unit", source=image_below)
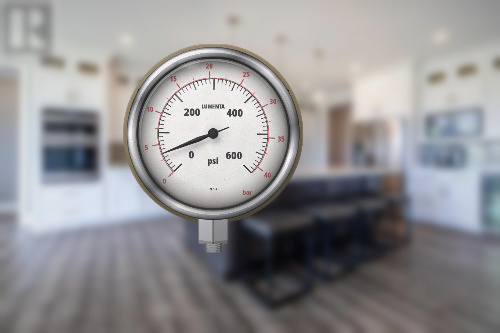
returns **50** psi
